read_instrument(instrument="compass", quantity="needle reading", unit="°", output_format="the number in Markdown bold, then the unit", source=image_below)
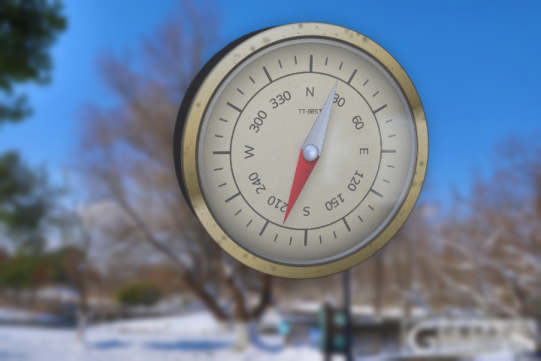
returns **200** °
